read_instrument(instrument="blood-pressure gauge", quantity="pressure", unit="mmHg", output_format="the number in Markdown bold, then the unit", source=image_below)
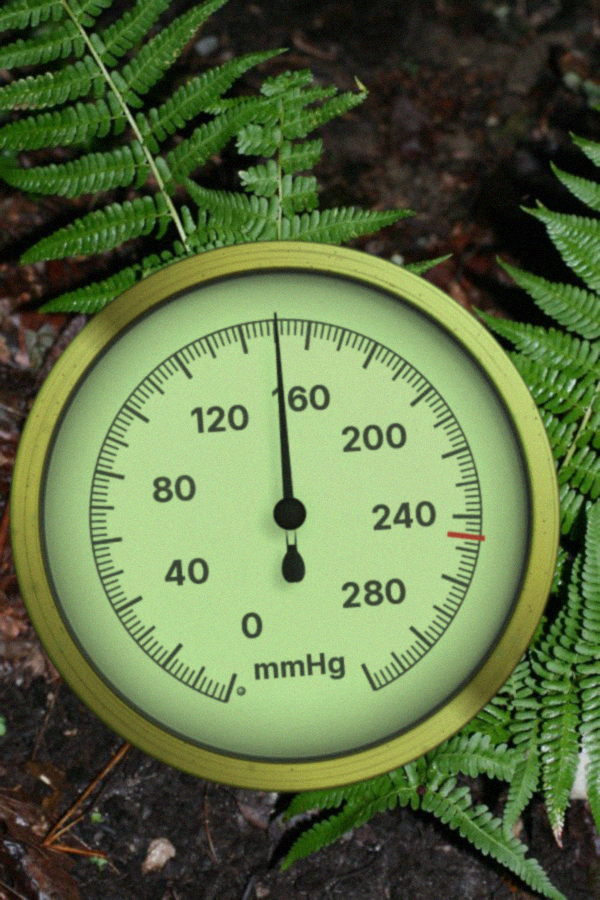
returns **150** mmHg
